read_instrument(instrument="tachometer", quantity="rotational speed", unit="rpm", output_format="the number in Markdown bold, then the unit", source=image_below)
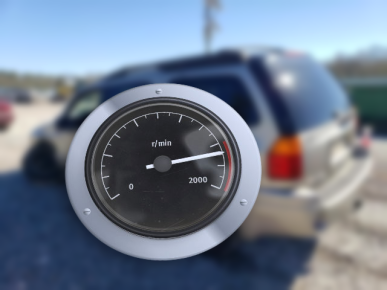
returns **1700** rpm
